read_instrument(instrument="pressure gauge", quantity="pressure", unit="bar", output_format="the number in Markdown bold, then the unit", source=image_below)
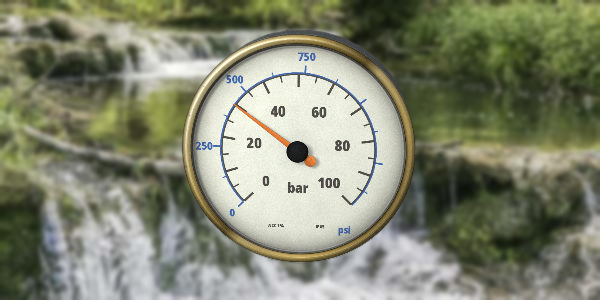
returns **30** bar
